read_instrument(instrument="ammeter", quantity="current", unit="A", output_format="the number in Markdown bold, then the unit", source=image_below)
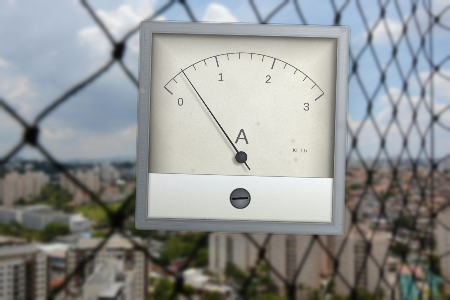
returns **0.4** A
